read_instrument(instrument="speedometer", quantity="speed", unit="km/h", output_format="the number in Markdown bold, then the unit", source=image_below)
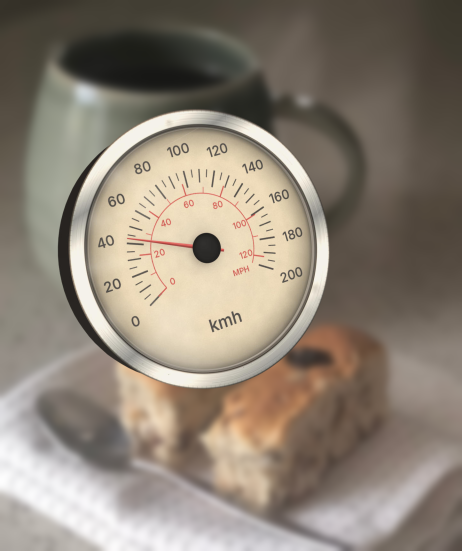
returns **42.5** km/h
